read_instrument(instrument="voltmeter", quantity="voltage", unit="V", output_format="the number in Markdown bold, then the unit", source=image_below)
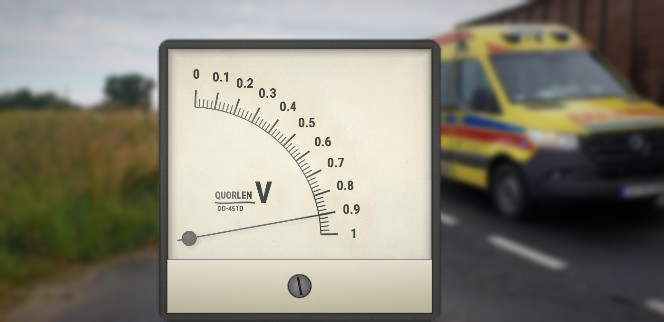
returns **0.9** V
